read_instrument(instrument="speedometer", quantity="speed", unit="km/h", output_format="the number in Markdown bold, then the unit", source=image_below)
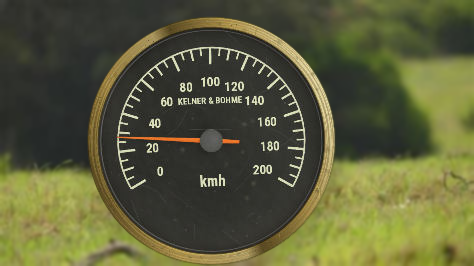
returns **27.5** km/h
